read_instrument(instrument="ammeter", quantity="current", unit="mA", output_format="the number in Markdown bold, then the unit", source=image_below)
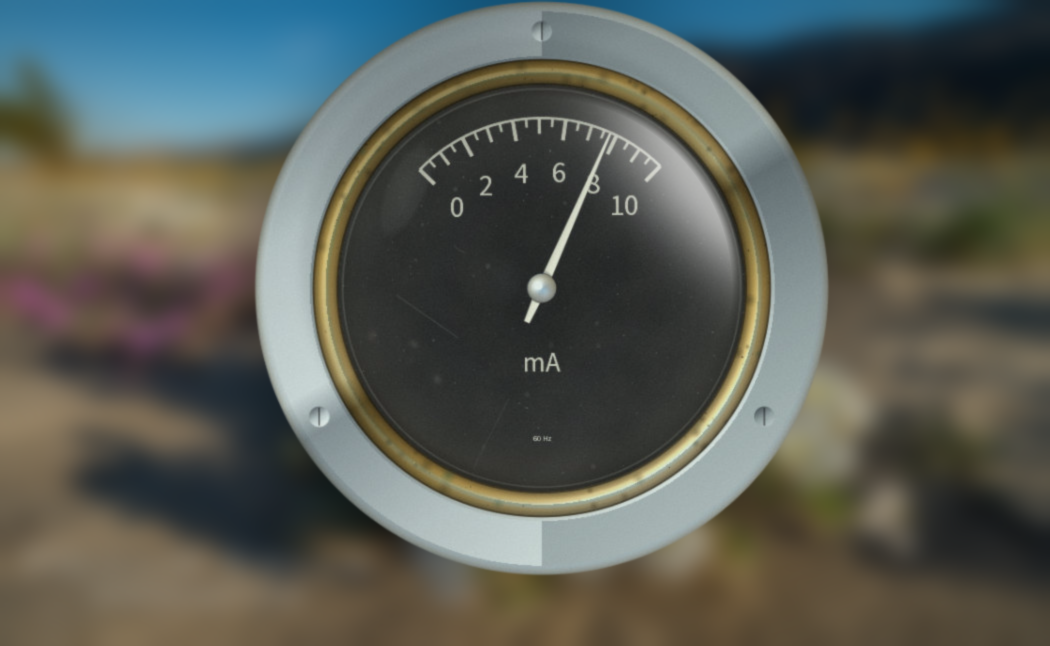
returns **7.75** mA
